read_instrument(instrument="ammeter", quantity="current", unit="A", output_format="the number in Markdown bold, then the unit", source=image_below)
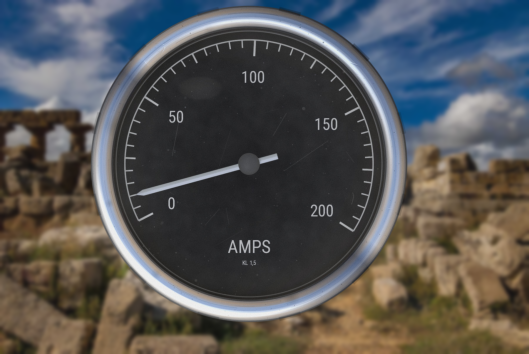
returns **10** A
